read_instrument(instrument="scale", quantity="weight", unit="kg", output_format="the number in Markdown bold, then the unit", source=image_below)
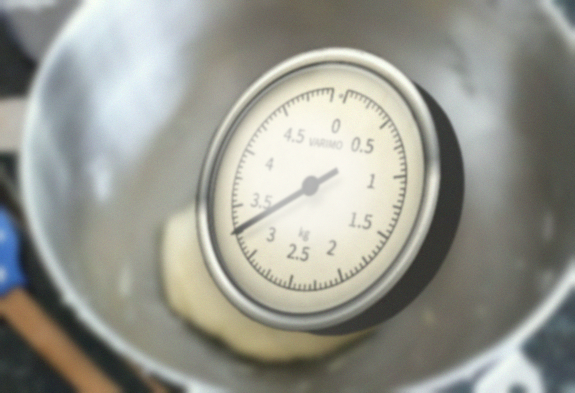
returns **3.25** kg
